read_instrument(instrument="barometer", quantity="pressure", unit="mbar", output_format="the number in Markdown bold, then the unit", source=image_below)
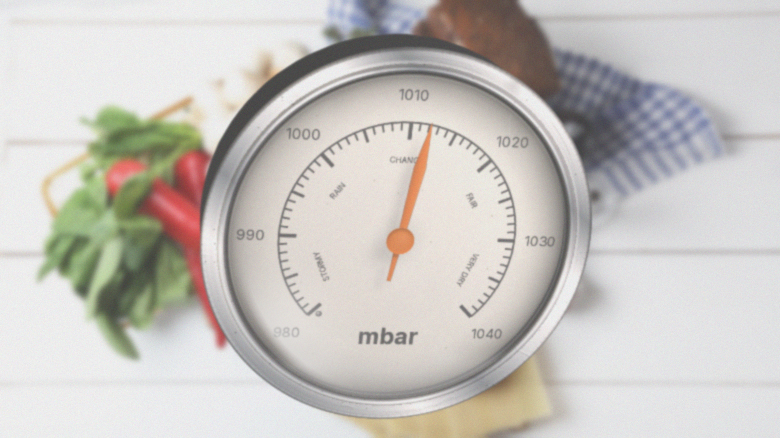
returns **1012** mbar
